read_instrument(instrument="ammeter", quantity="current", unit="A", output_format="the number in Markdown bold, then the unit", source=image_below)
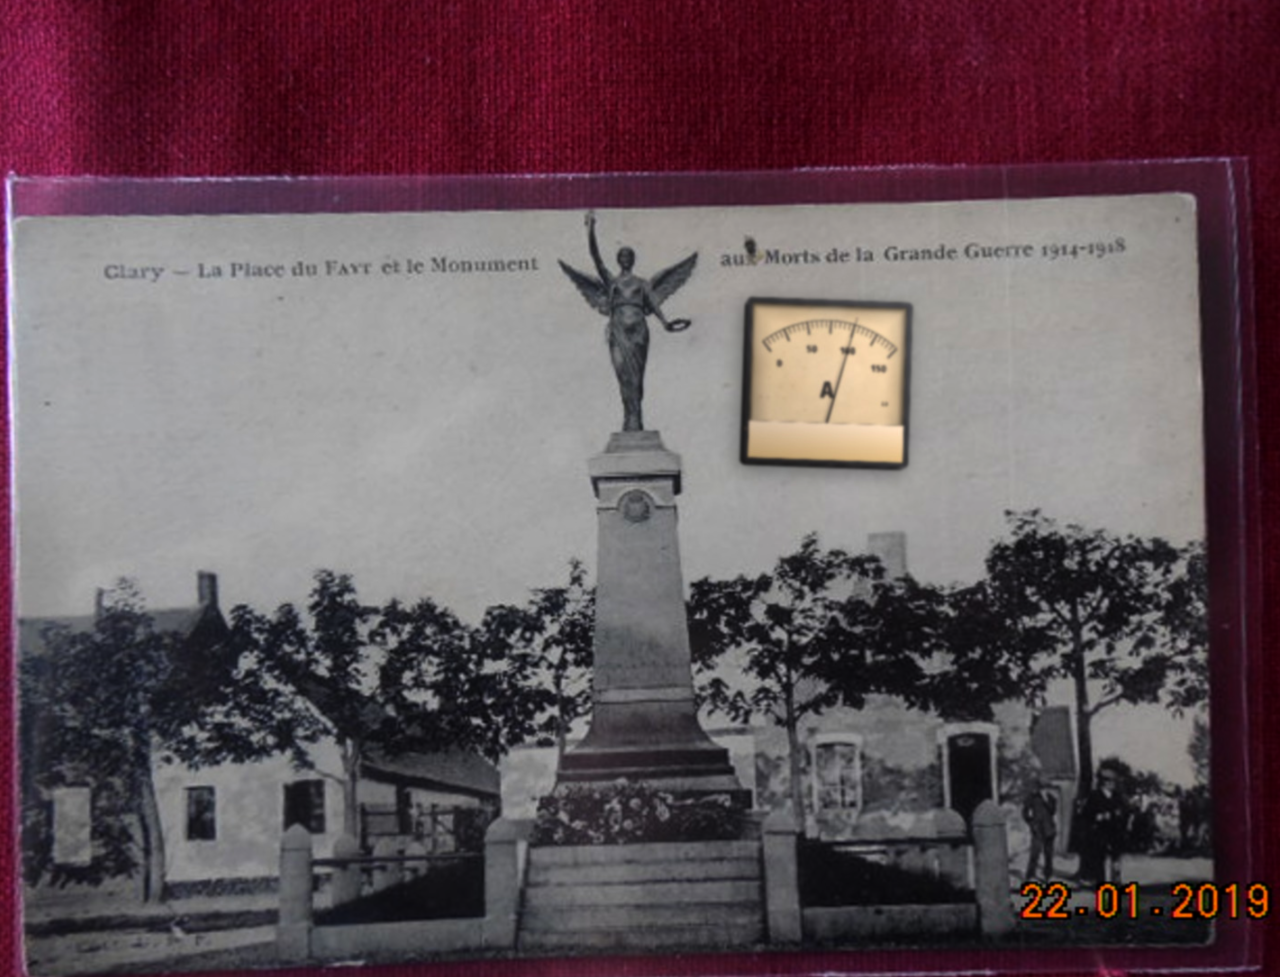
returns **100** A
